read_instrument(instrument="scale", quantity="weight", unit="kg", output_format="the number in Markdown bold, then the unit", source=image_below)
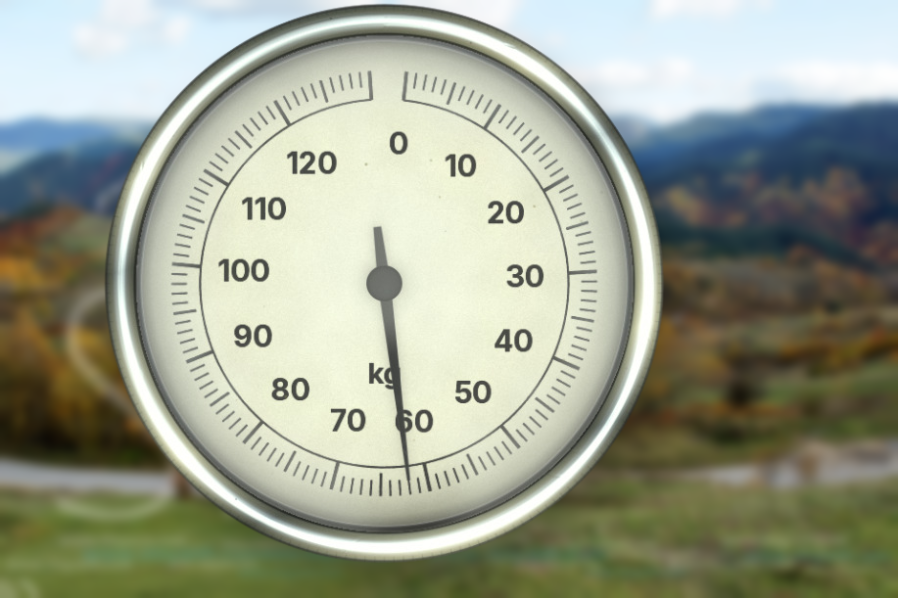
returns **62** kg
